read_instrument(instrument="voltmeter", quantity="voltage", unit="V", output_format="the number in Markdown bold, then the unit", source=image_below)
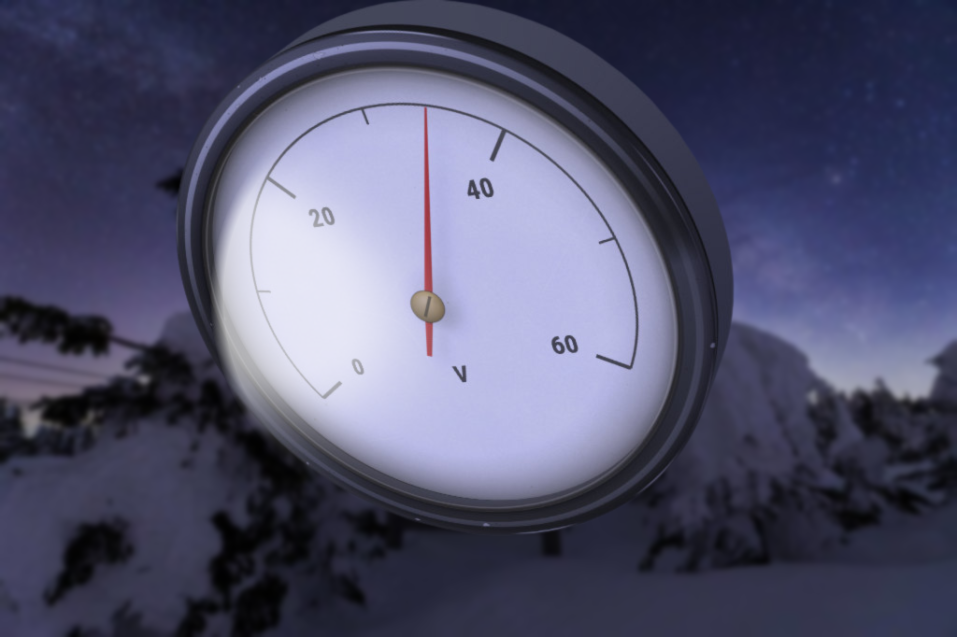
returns **35** V
